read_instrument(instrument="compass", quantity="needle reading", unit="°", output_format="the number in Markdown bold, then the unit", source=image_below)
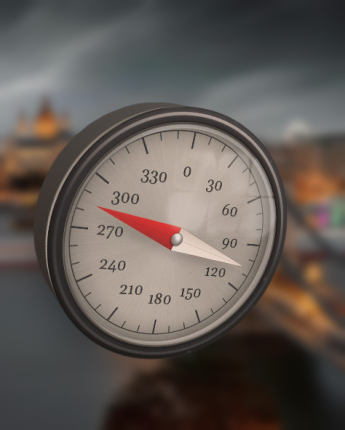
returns **285** °
